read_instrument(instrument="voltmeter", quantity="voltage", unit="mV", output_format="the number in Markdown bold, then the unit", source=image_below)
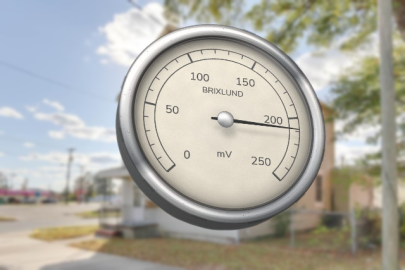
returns **210** mV
